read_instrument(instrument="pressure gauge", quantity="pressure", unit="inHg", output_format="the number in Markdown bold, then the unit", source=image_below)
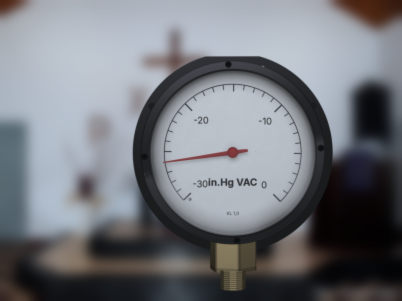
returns **-26** inHg
